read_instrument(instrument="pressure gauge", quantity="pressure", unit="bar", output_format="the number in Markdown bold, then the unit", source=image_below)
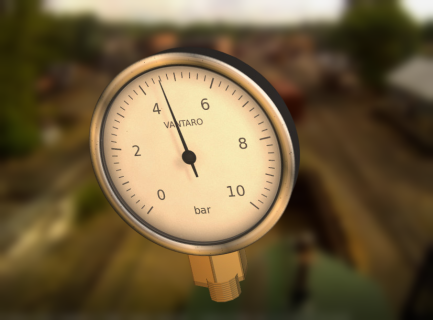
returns **4.6** bar
